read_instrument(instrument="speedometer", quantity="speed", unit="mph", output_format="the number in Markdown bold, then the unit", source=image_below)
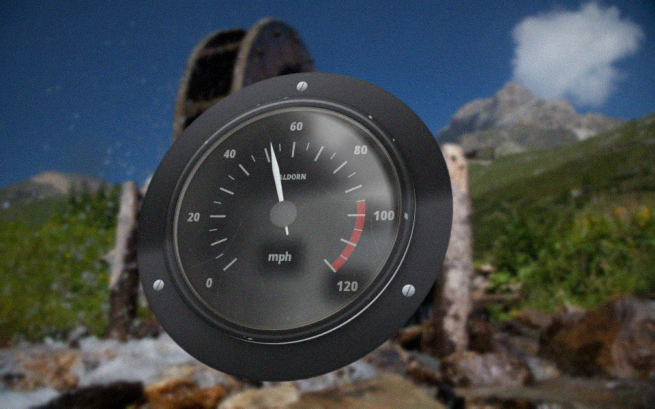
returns **52.5** mph
